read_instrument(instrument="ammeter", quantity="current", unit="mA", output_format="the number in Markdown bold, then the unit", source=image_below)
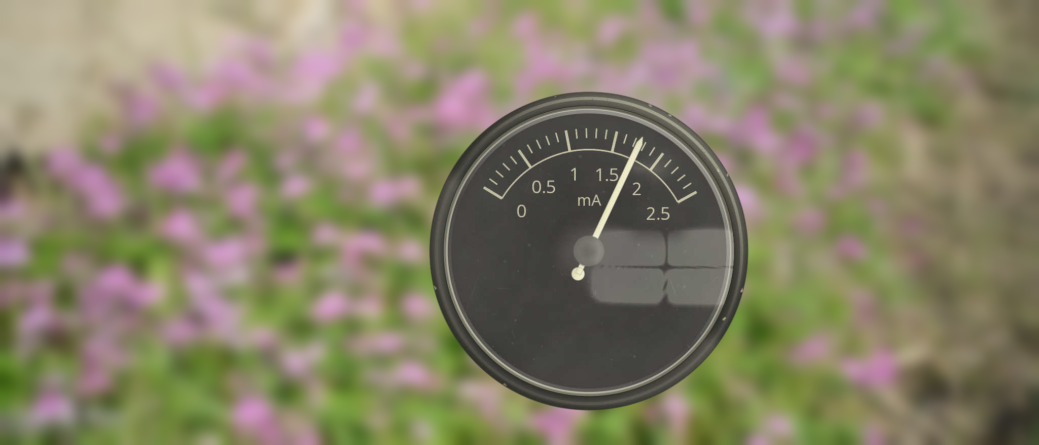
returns **1.75** mA
